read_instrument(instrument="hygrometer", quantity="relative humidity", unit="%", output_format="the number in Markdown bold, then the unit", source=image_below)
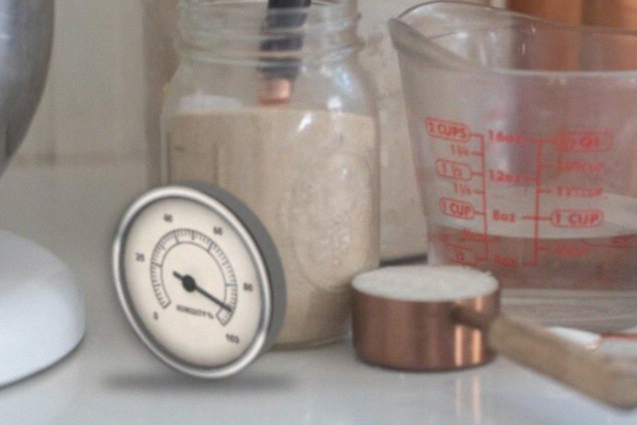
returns **90** %
